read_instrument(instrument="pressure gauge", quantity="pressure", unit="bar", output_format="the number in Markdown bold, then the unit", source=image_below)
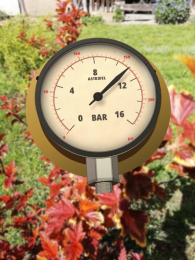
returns **11** bar
